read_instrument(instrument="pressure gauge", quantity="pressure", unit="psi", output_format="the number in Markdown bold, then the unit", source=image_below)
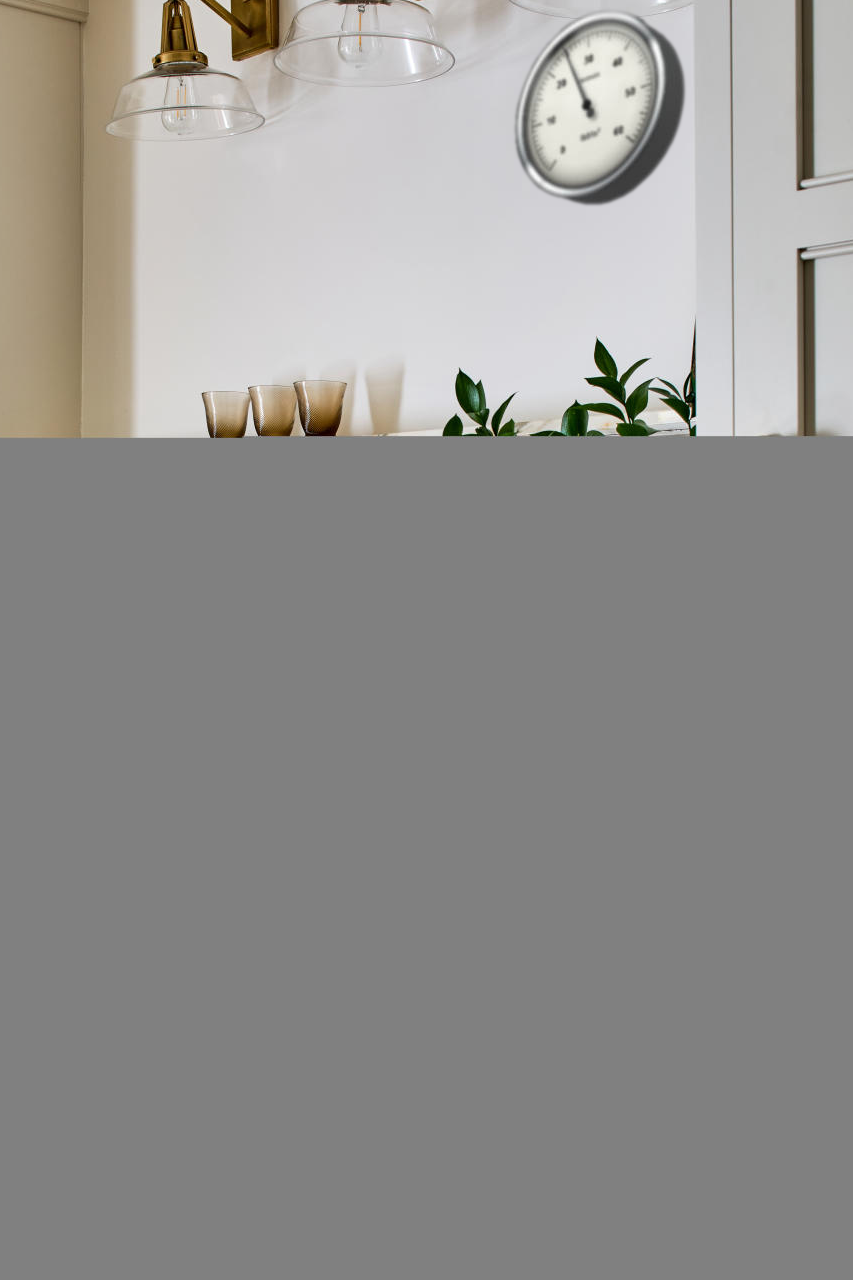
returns **25** psi
